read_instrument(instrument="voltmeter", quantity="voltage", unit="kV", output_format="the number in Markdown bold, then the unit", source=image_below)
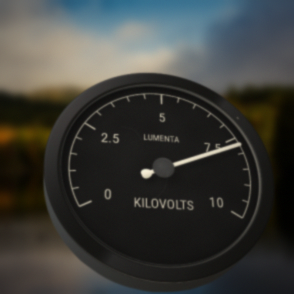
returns **7.75** kV
